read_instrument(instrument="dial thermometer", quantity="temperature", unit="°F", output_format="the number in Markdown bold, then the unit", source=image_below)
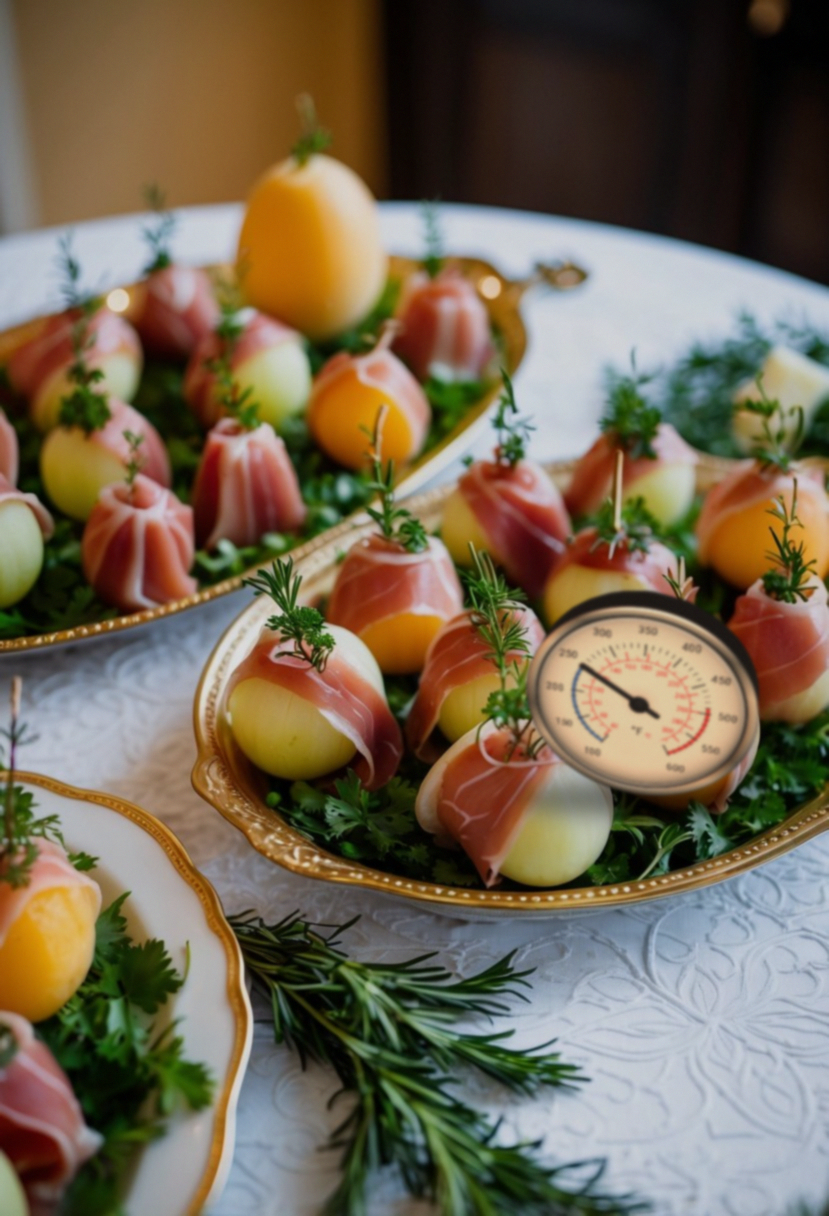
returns **250** °F
